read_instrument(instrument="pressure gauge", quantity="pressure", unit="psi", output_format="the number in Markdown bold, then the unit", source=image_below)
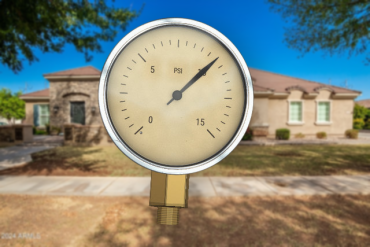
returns **10** psi
